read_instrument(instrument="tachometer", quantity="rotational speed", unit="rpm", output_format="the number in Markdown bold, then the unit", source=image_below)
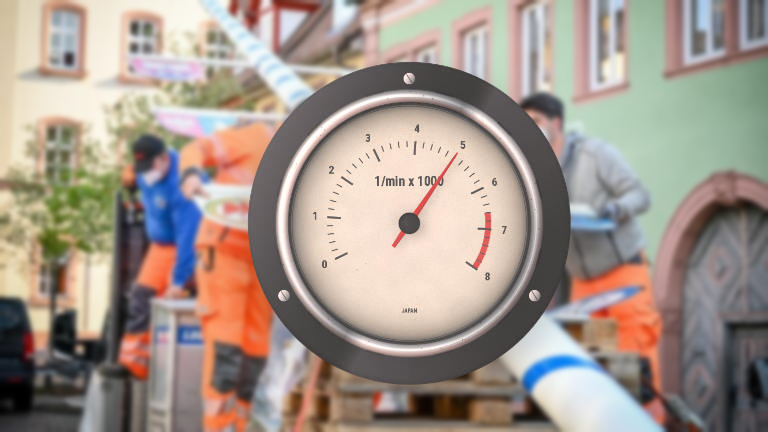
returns **5000** rpm
